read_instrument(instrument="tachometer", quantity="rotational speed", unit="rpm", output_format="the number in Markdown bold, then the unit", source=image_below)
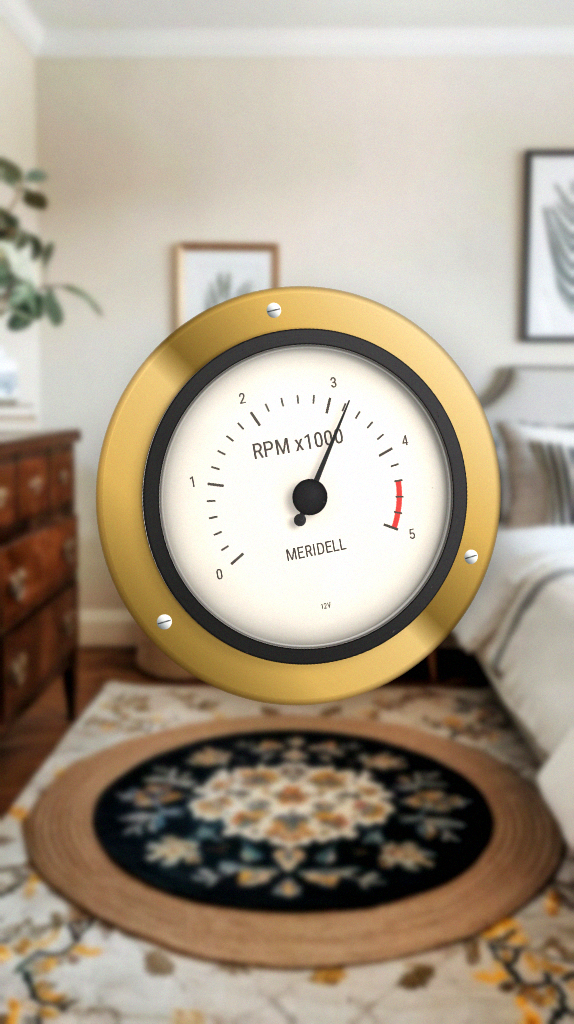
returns **3200** rpm
